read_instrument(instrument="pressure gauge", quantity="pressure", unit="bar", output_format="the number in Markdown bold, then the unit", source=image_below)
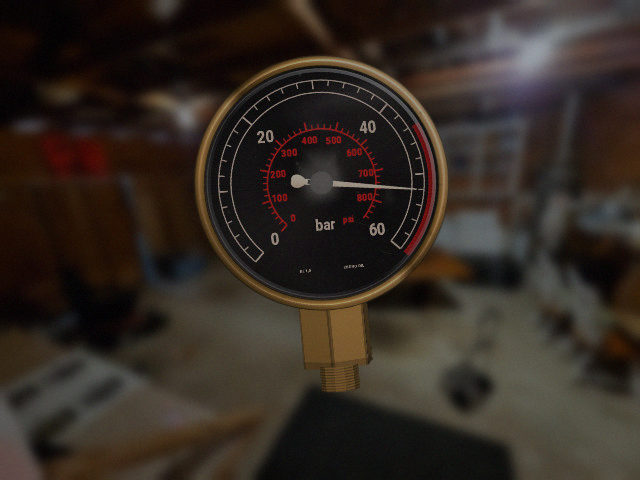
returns **52** bar
